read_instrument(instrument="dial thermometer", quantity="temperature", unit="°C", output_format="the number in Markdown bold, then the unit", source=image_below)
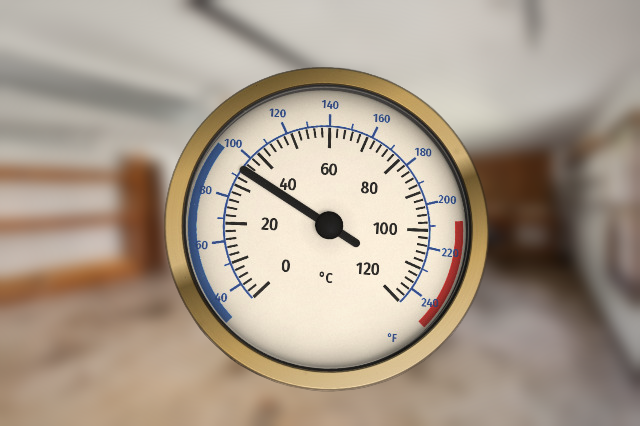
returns **34** °C
